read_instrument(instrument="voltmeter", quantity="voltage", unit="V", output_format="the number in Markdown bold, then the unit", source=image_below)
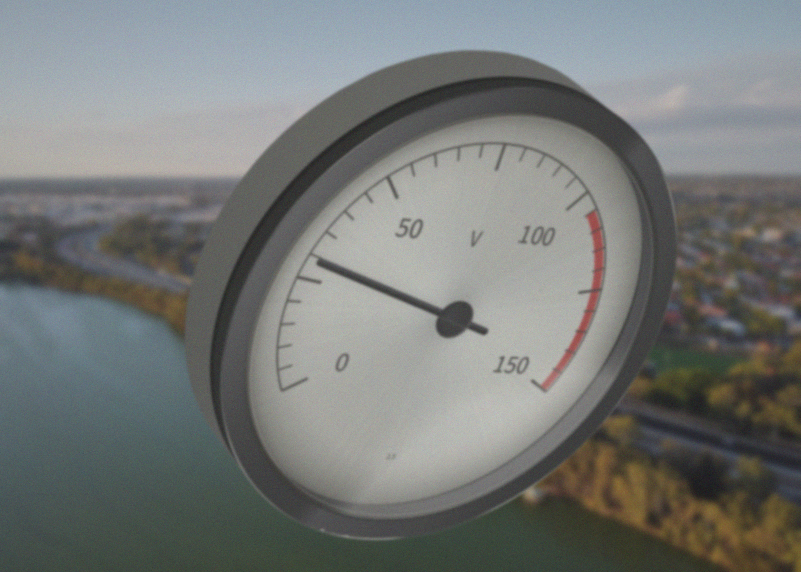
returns **30** V
